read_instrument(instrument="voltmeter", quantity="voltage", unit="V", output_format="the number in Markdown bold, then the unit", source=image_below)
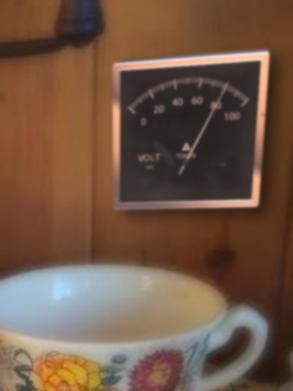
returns **80** V
